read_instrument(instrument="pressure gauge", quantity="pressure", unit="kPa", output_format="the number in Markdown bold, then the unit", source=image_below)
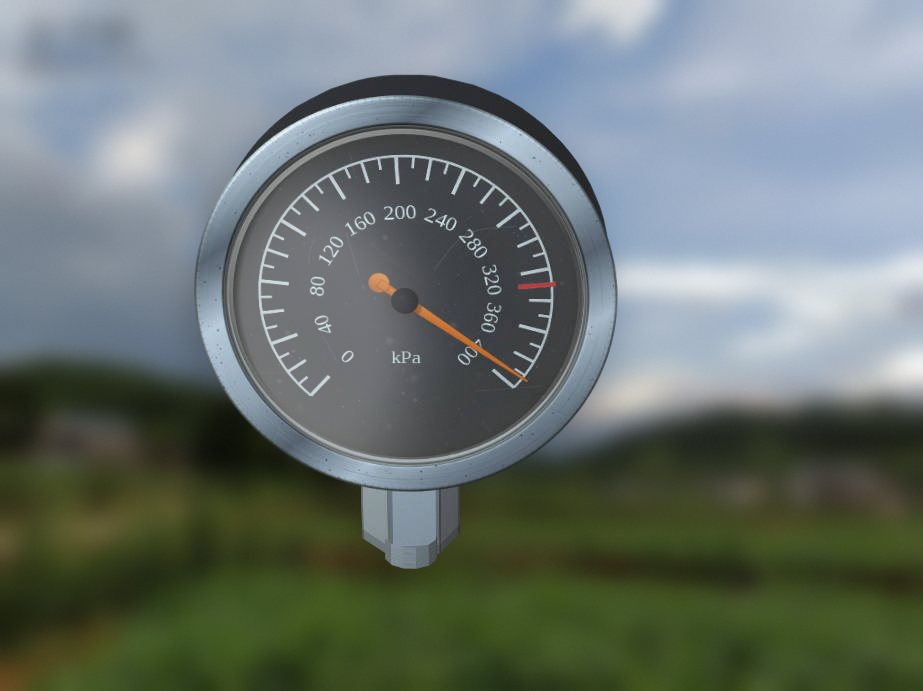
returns **390** kPa
